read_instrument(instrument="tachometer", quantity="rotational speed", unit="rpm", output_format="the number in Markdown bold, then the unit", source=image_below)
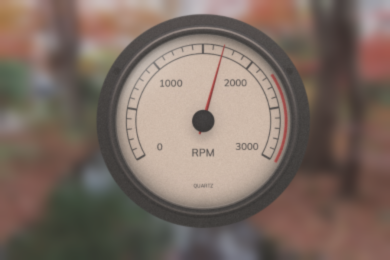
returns **1700** rpm
